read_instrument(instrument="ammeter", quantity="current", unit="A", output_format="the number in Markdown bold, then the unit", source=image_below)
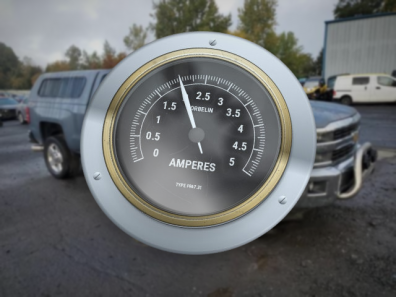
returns **2** A
